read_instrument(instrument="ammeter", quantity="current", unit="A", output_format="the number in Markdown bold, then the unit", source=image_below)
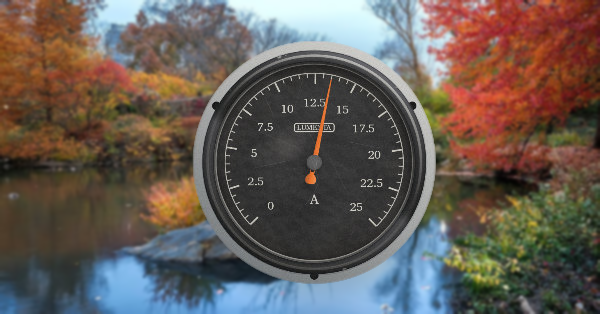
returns **13.5** A
